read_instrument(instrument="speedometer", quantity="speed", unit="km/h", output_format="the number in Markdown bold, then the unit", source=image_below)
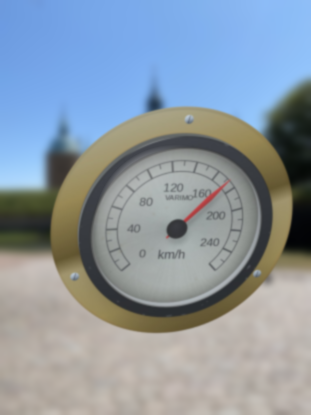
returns **170** km/h
